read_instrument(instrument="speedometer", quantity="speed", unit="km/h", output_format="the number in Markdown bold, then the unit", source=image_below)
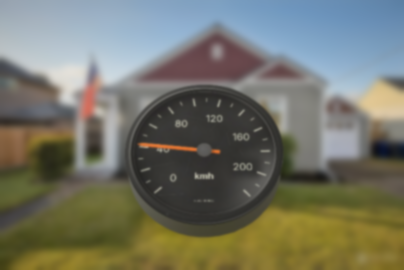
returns **40** km/h
